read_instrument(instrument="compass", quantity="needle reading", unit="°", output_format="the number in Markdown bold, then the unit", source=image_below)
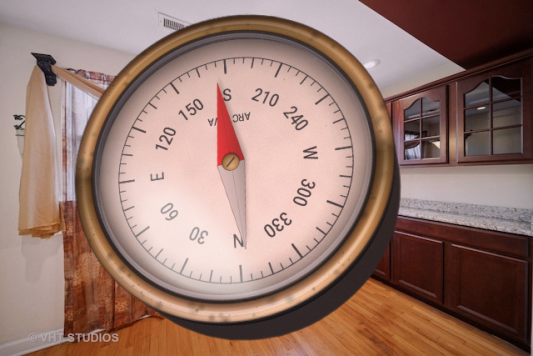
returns **175** °
